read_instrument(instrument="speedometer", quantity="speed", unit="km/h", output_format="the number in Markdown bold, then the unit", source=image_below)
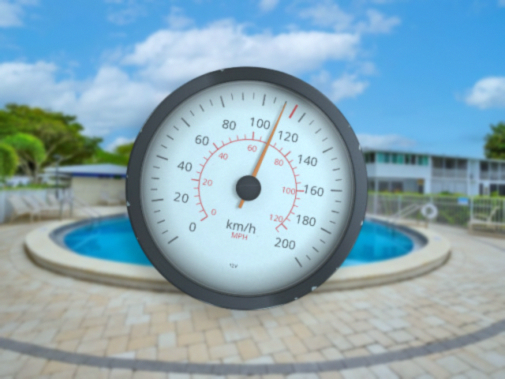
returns **110** km/h
